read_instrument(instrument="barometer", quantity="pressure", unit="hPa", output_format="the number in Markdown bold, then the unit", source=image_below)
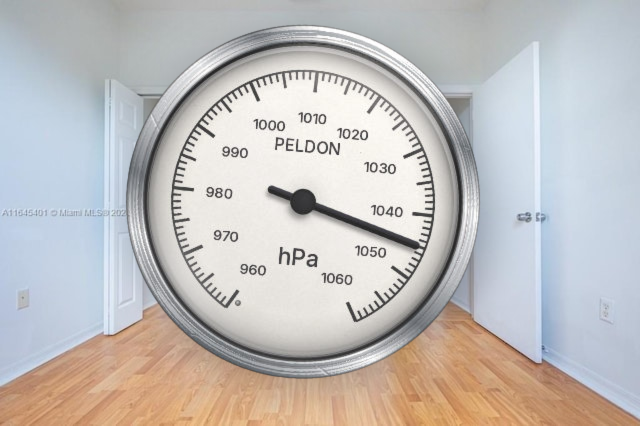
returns **1045** hPa
